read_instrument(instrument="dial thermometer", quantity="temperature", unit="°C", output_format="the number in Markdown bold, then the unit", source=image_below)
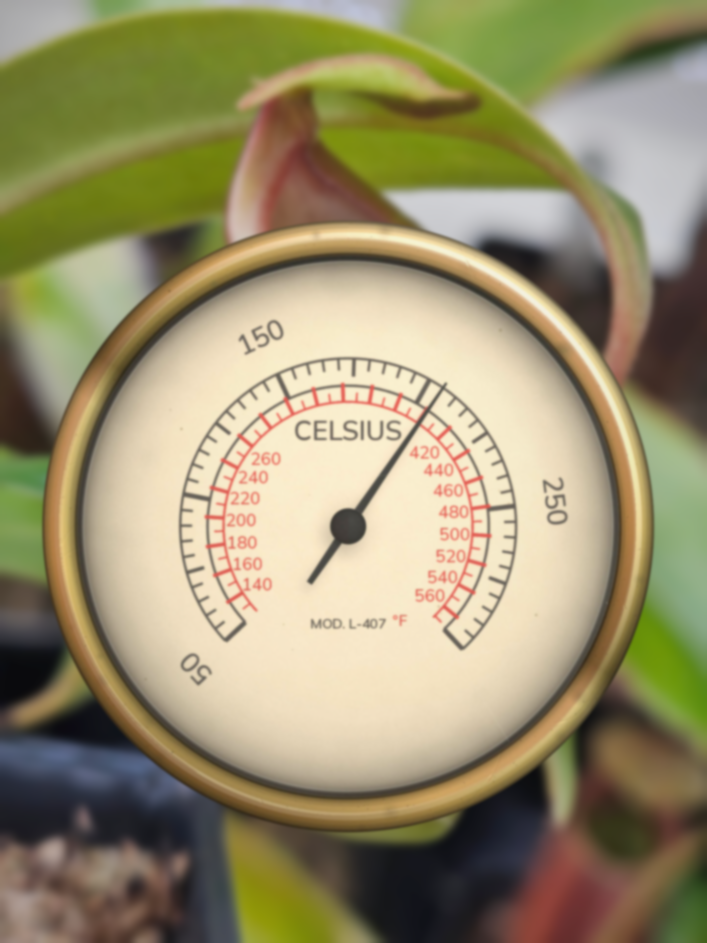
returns **205** °C
